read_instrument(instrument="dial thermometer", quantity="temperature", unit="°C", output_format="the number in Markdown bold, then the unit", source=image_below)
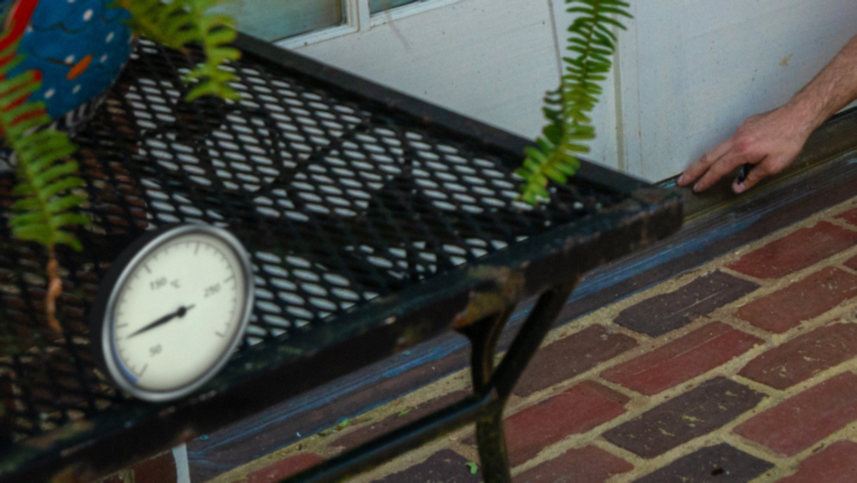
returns **90** °C
